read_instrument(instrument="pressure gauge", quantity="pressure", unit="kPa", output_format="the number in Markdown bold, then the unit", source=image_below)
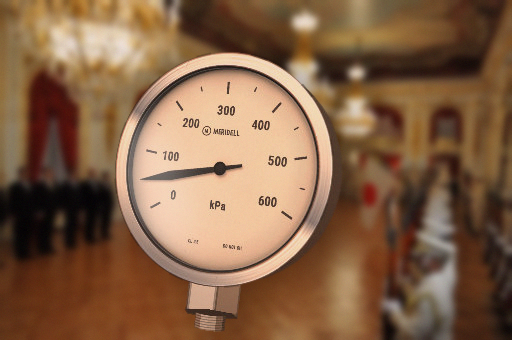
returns **50** kPa
